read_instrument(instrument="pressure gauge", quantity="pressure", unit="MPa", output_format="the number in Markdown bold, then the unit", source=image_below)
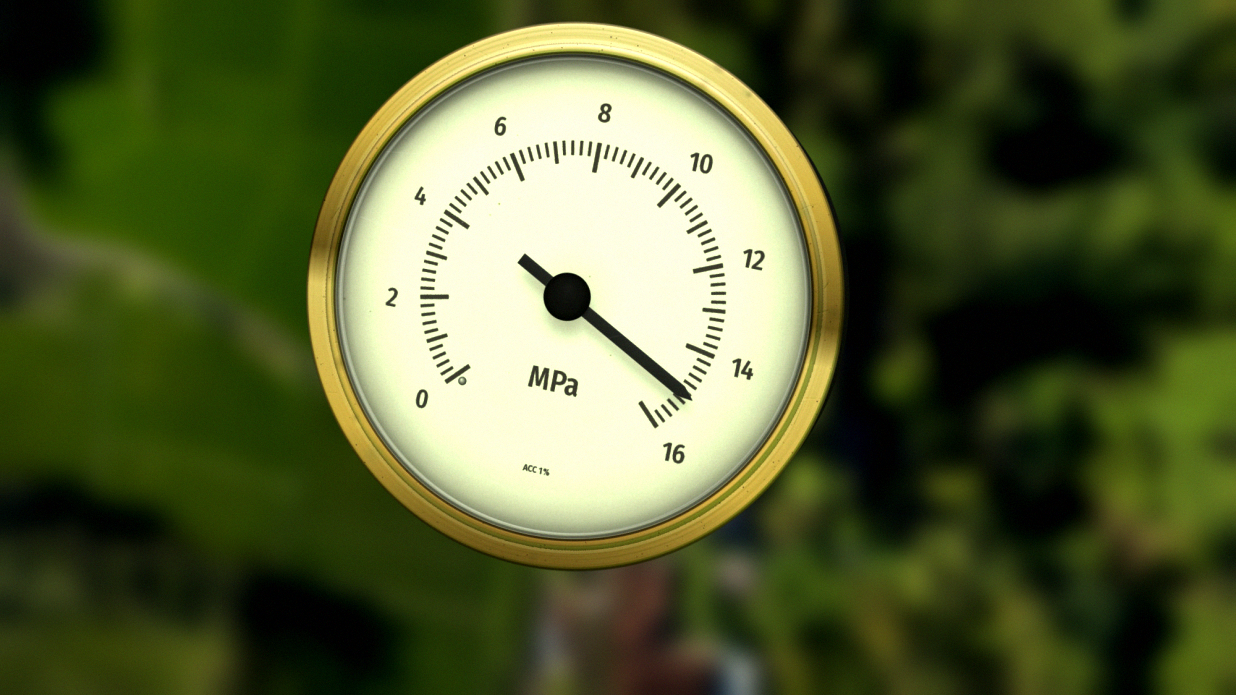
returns **15** MPa
